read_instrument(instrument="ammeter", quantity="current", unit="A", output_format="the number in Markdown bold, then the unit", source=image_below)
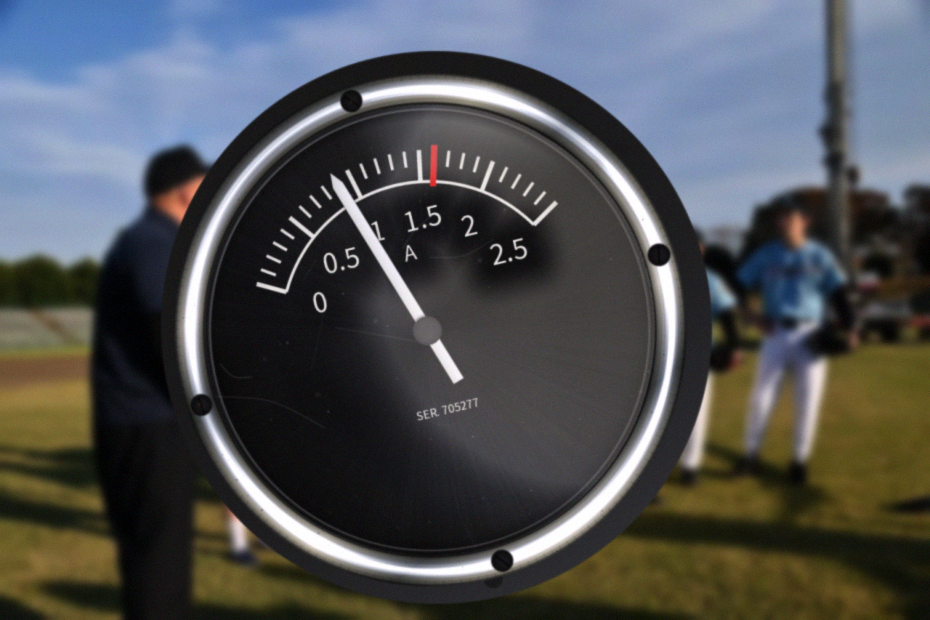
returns **0.9** A
